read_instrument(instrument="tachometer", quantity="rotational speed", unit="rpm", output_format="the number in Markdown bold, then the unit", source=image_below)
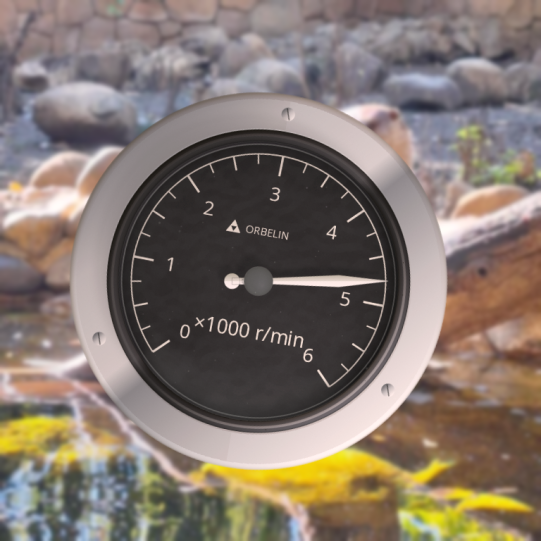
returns **4750** rpm
